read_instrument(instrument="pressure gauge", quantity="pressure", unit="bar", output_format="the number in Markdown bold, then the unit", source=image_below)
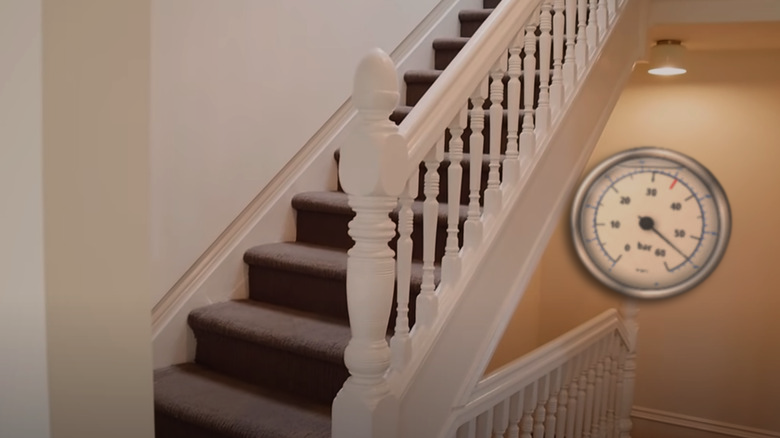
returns **55** bar
